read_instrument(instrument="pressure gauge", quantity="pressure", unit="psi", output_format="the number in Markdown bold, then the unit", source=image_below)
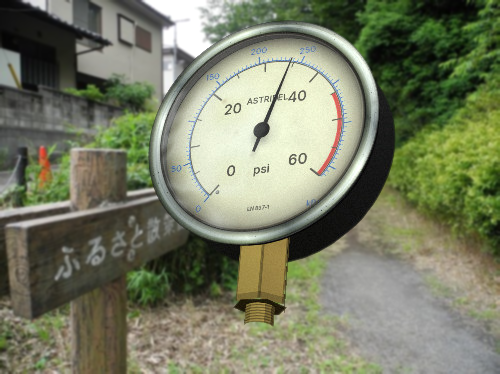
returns **35** psi
